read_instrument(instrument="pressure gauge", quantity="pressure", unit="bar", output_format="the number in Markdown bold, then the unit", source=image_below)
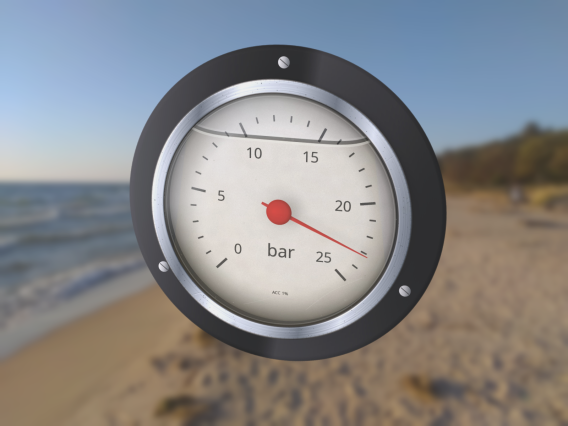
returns **23** bar
